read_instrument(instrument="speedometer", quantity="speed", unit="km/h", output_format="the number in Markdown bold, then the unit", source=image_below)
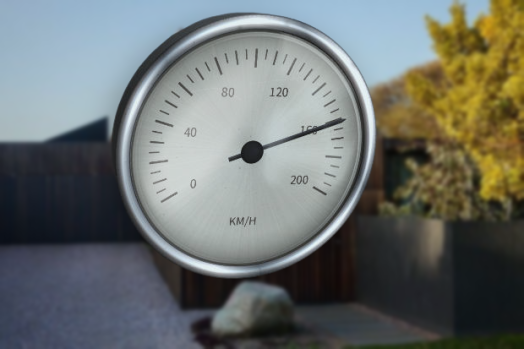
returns **160** km/h
